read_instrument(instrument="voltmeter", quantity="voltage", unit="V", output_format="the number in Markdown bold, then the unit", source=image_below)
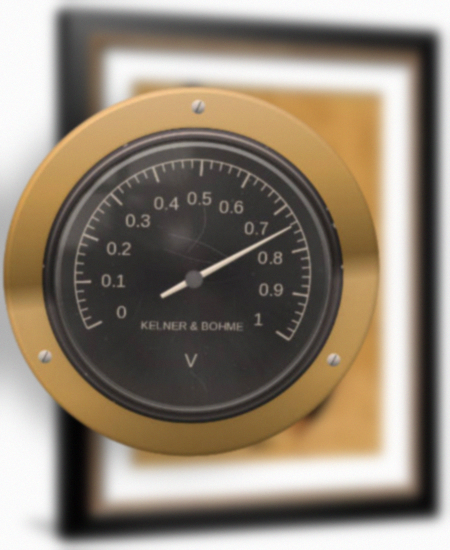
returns **0.74** V
